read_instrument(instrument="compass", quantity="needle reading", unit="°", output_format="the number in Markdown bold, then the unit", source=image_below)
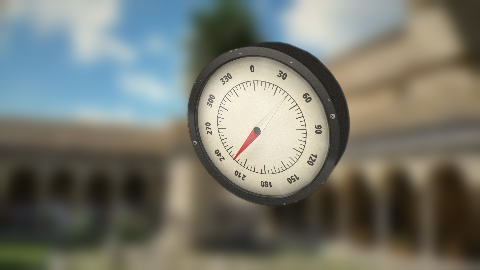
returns **225** °
